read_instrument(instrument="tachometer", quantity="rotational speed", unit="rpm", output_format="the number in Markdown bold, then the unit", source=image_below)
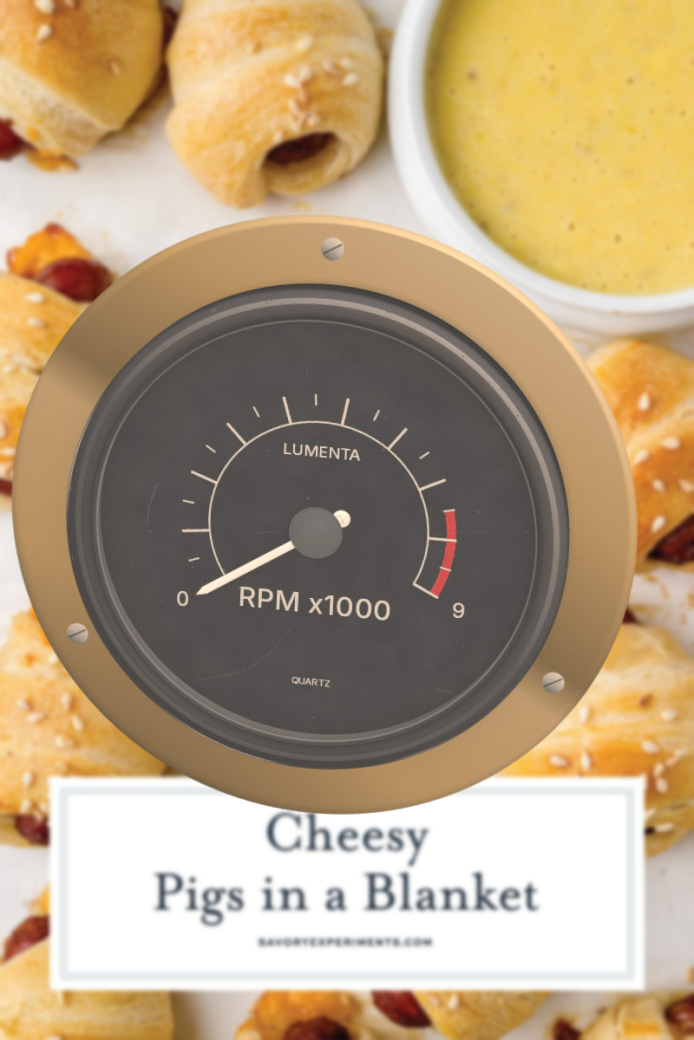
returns **0** rpm
